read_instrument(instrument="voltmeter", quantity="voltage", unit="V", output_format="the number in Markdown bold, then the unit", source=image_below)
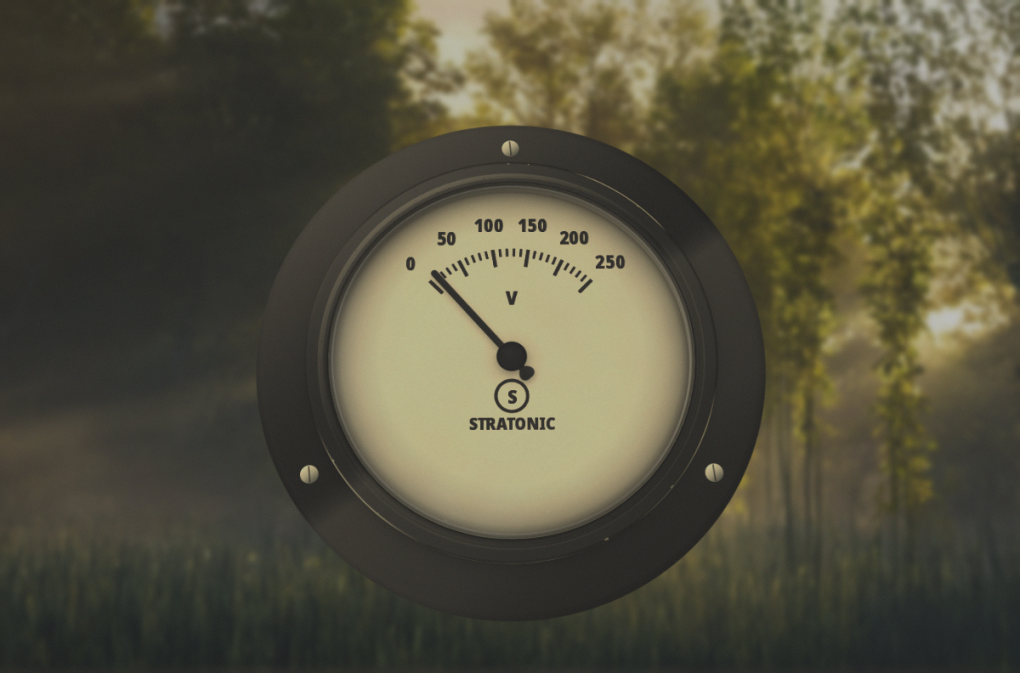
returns **10** V
